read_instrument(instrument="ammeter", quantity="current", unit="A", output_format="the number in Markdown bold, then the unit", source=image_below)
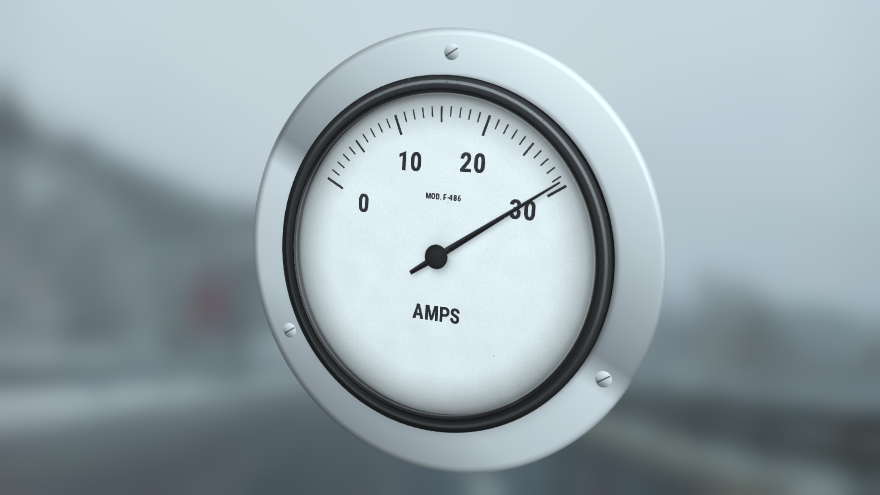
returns **29.5** A
